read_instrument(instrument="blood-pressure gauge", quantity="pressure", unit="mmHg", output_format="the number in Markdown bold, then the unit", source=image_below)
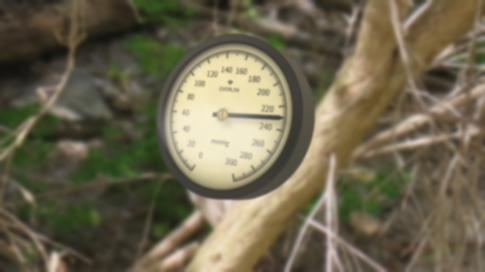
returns **230** mmHg
